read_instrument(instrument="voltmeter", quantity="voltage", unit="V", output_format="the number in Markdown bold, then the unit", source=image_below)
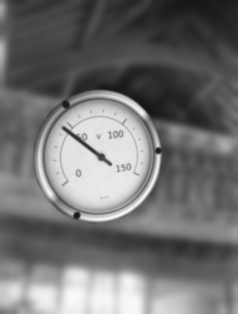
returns **45** V
